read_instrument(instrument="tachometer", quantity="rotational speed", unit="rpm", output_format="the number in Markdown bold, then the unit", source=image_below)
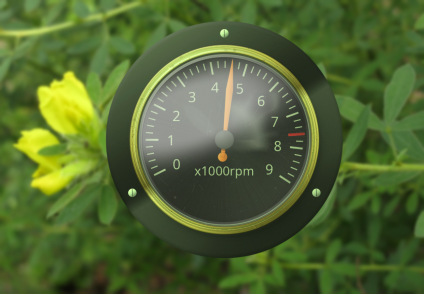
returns **4600** rpm
